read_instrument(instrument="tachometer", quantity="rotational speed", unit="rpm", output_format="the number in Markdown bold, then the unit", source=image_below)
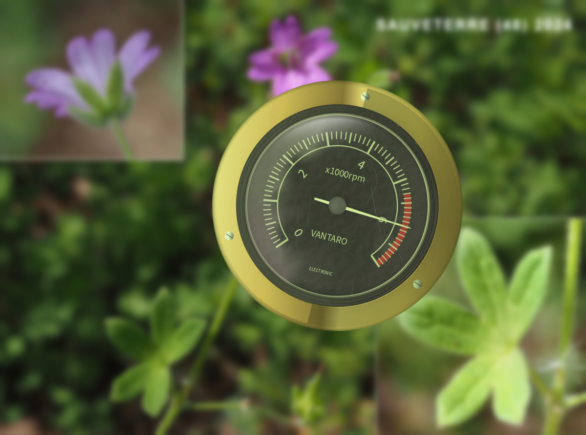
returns **6000** rpm
